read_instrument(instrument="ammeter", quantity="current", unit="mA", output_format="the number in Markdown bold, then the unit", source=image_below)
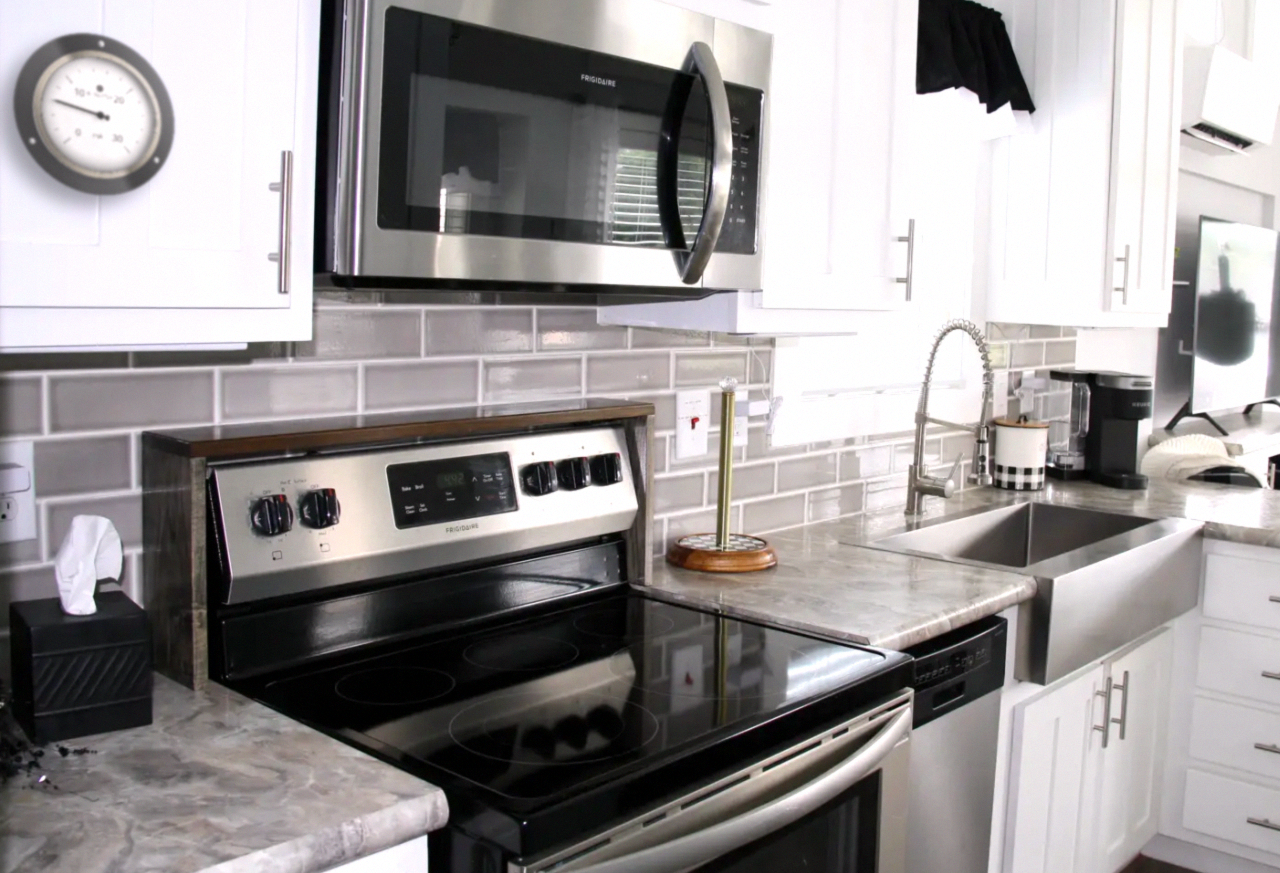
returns **6** mA
